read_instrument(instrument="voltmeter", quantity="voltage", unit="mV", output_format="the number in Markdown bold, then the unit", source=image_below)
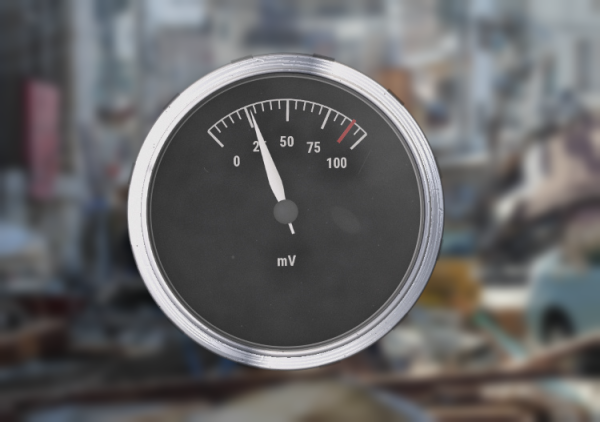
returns **27.5** mV
